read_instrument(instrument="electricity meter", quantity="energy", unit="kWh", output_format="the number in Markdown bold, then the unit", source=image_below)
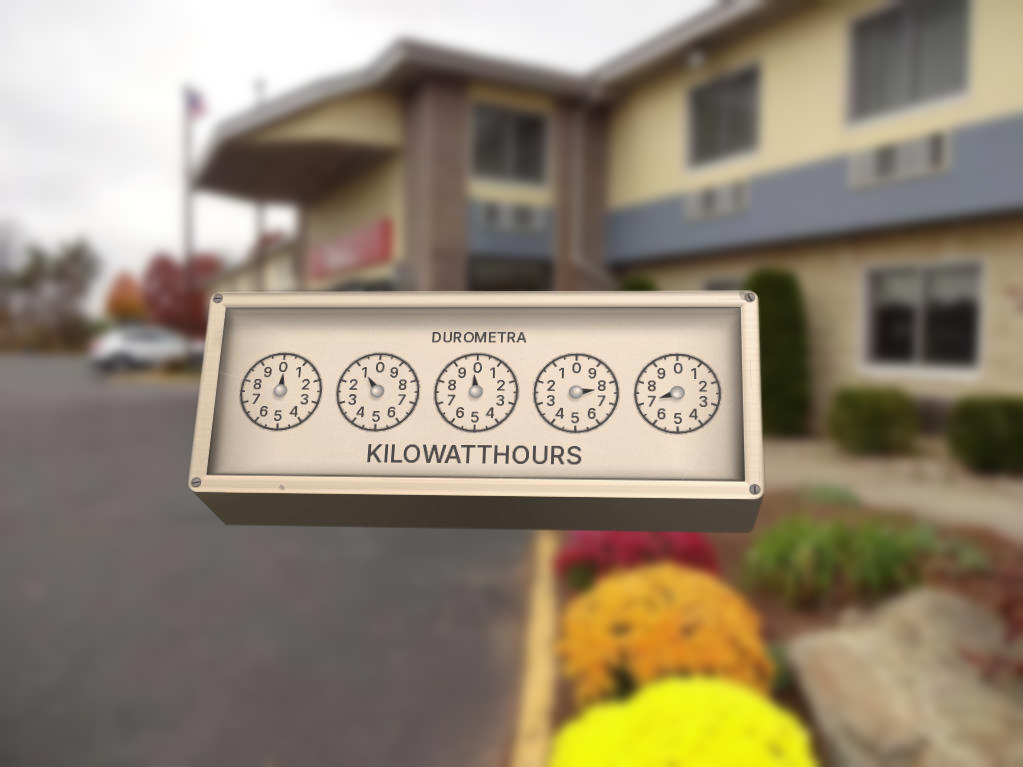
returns **977** kWh
